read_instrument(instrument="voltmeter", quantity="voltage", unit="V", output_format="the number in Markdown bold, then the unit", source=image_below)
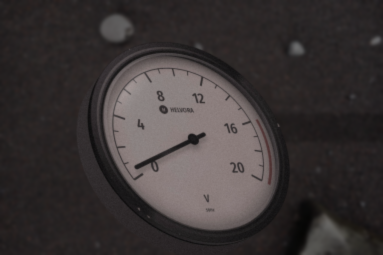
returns **0.5** V
